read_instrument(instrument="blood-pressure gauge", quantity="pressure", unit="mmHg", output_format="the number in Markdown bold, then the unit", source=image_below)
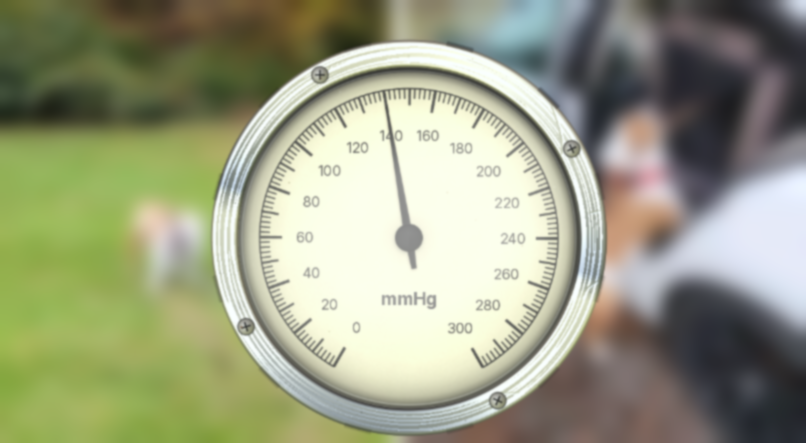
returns **140** mmHg
